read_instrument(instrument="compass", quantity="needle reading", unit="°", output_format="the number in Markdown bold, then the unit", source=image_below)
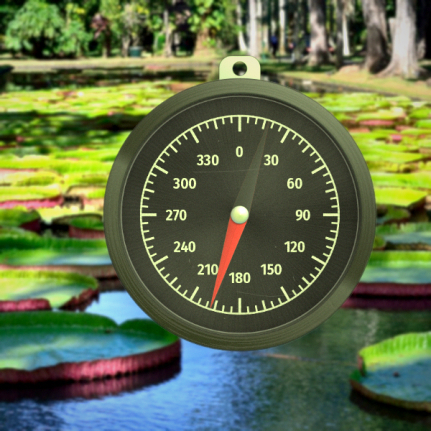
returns **197.5** °
